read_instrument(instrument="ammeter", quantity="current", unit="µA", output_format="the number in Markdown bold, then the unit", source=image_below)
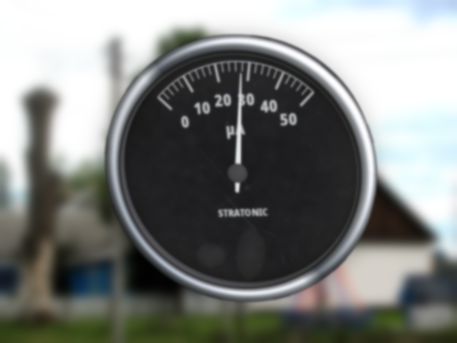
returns **28** µA
